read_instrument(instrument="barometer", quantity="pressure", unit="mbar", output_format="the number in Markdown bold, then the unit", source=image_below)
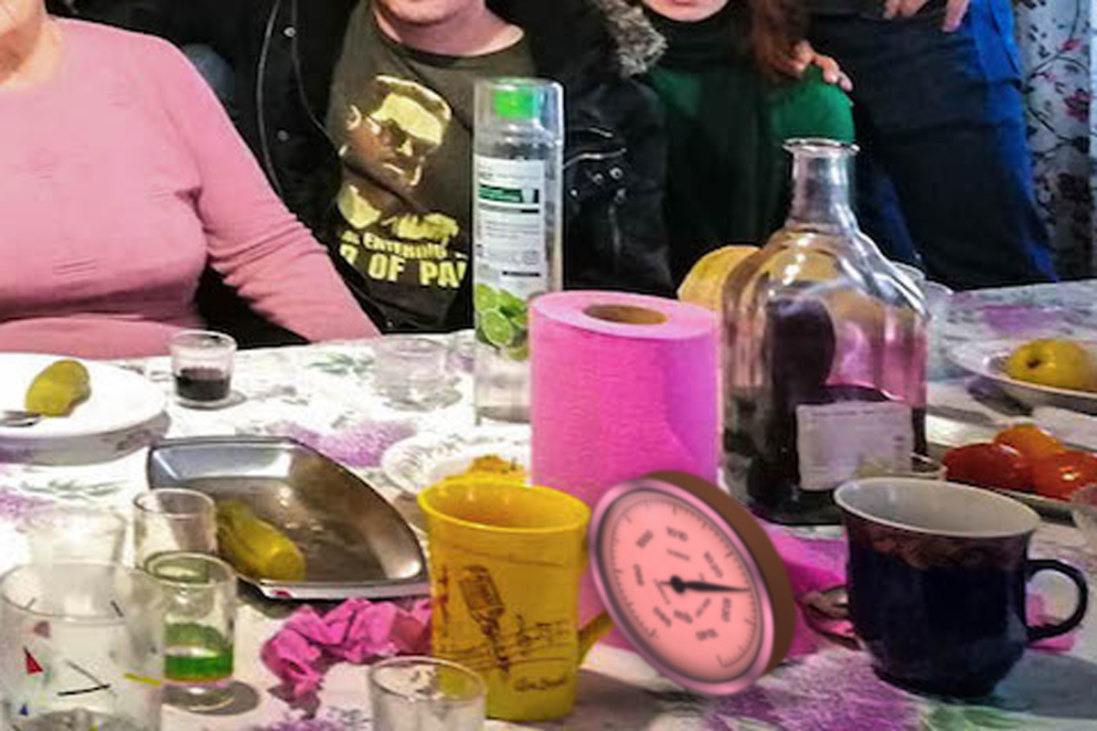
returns **1025** mbar
